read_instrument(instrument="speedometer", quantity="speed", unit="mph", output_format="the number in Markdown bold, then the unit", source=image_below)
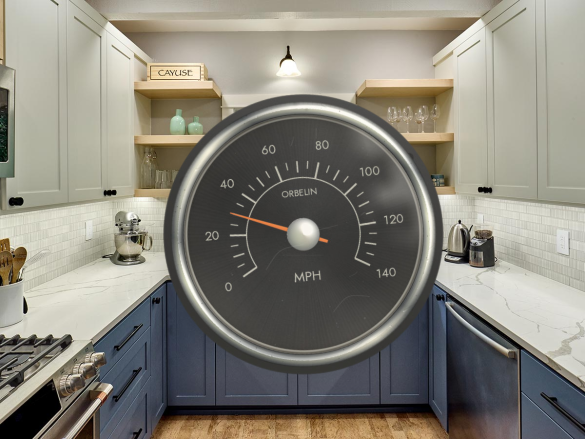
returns **30** mph
